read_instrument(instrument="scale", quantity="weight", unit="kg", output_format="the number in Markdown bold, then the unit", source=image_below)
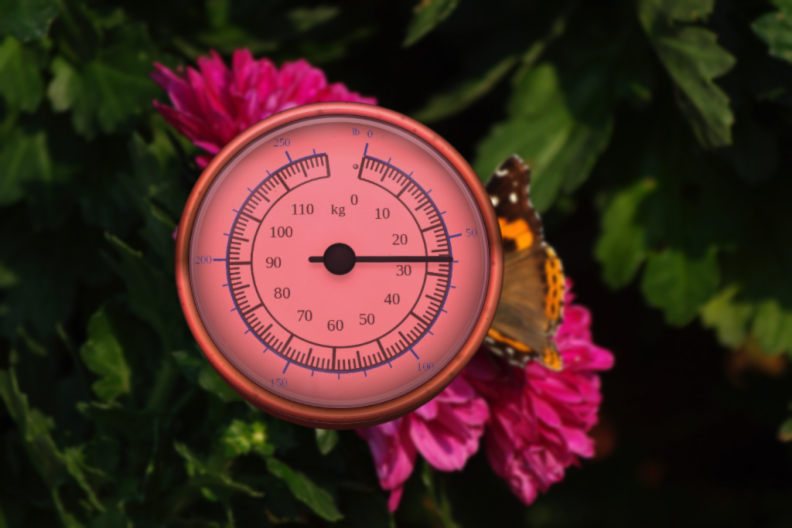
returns **27** kg
